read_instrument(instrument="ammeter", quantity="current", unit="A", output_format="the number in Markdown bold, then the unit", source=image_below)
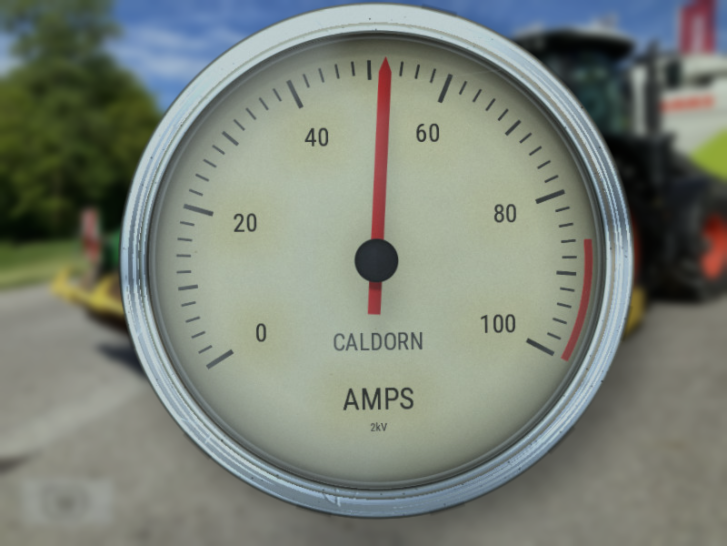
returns **52** A
